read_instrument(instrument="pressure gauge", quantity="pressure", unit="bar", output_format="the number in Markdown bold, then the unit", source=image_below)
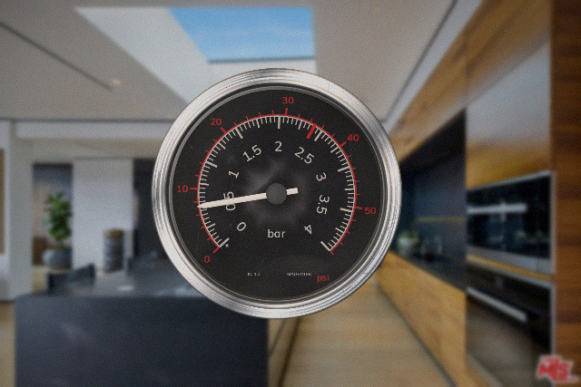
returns **0.5** bar
